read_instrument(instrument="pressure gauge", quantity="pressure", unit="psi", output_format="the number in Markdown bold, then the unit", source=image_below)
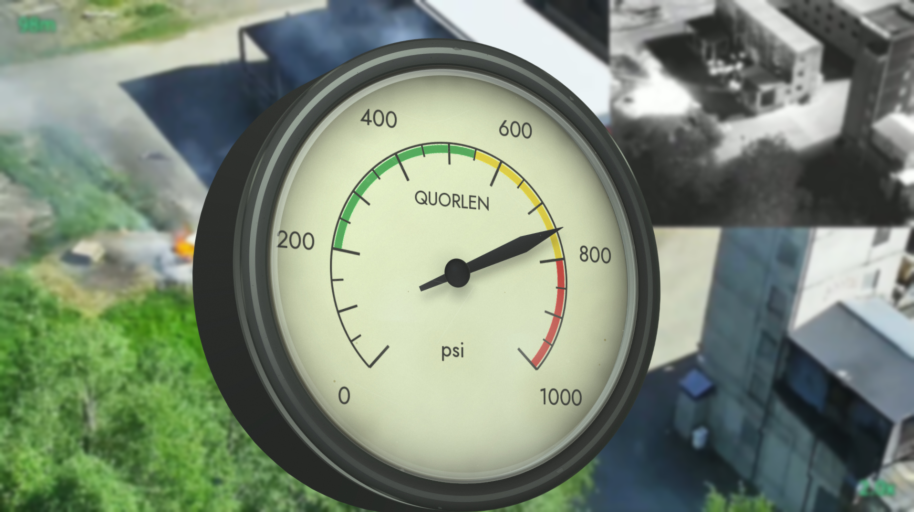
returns **750** psi
